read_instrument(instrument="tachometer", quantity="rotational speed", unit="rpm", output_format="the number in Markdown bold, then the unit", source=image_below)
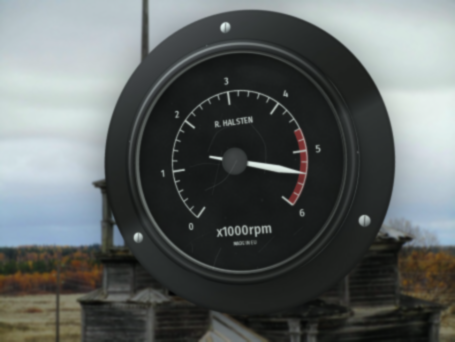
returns **5400** rpm
